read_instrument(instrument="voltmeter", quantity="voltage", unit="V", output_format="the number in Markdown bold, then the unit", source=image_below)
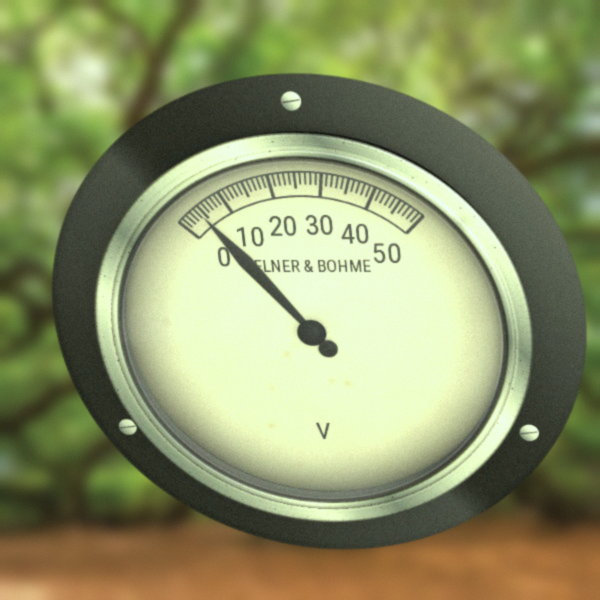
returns **5** V
